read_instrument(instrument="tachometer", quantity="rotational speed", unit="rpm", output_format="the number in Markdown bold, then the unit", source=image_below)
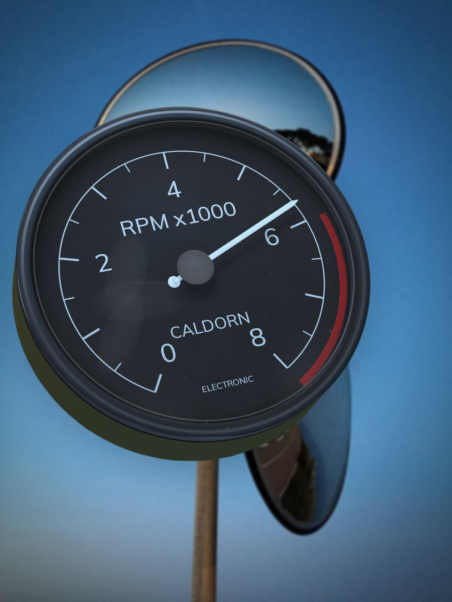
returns **5750** rpm
